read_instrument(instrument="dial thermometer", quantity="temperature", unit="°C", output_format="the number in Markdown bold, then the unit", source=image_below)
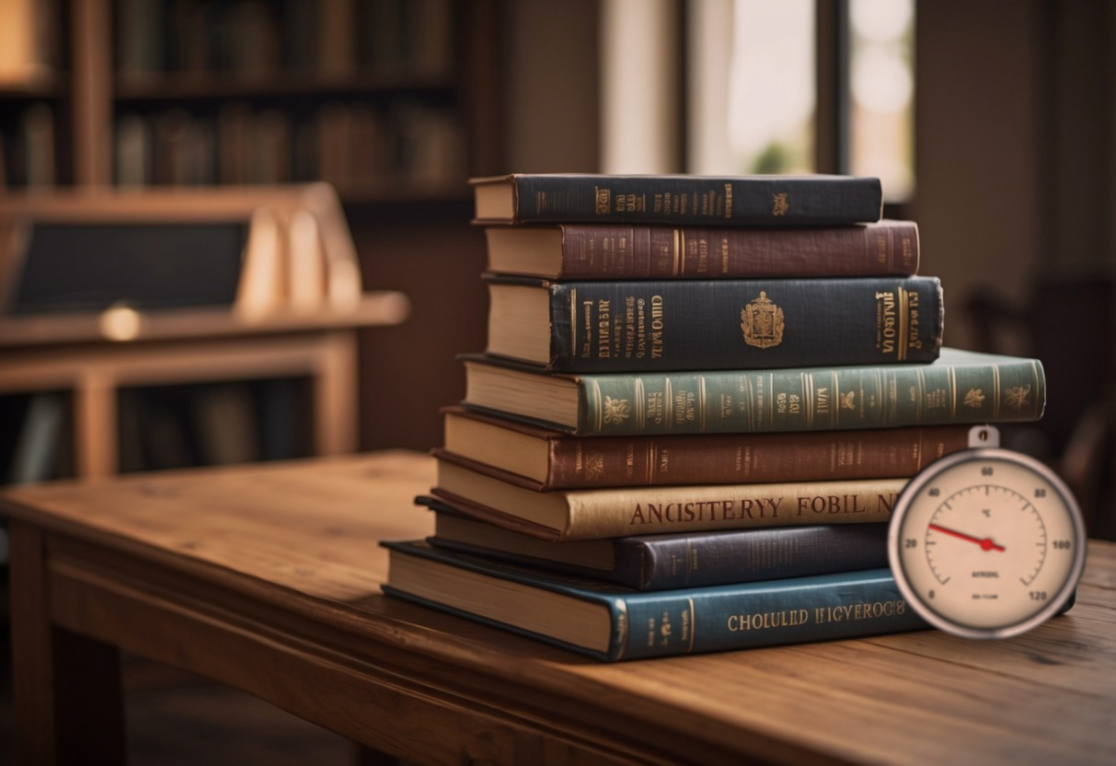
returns **28** °C
